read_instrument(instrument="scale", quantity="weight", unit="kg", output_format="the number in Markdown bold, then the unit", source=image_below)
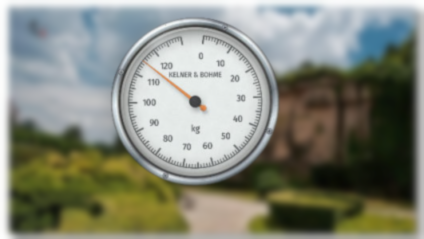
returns **115** kg
